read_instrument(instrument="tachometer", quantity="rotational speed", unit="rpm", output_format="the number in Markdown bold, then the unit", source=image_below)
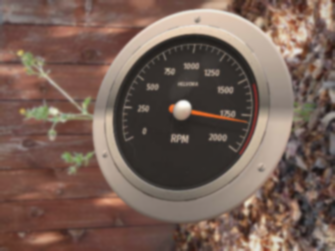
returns **1800** rpm
